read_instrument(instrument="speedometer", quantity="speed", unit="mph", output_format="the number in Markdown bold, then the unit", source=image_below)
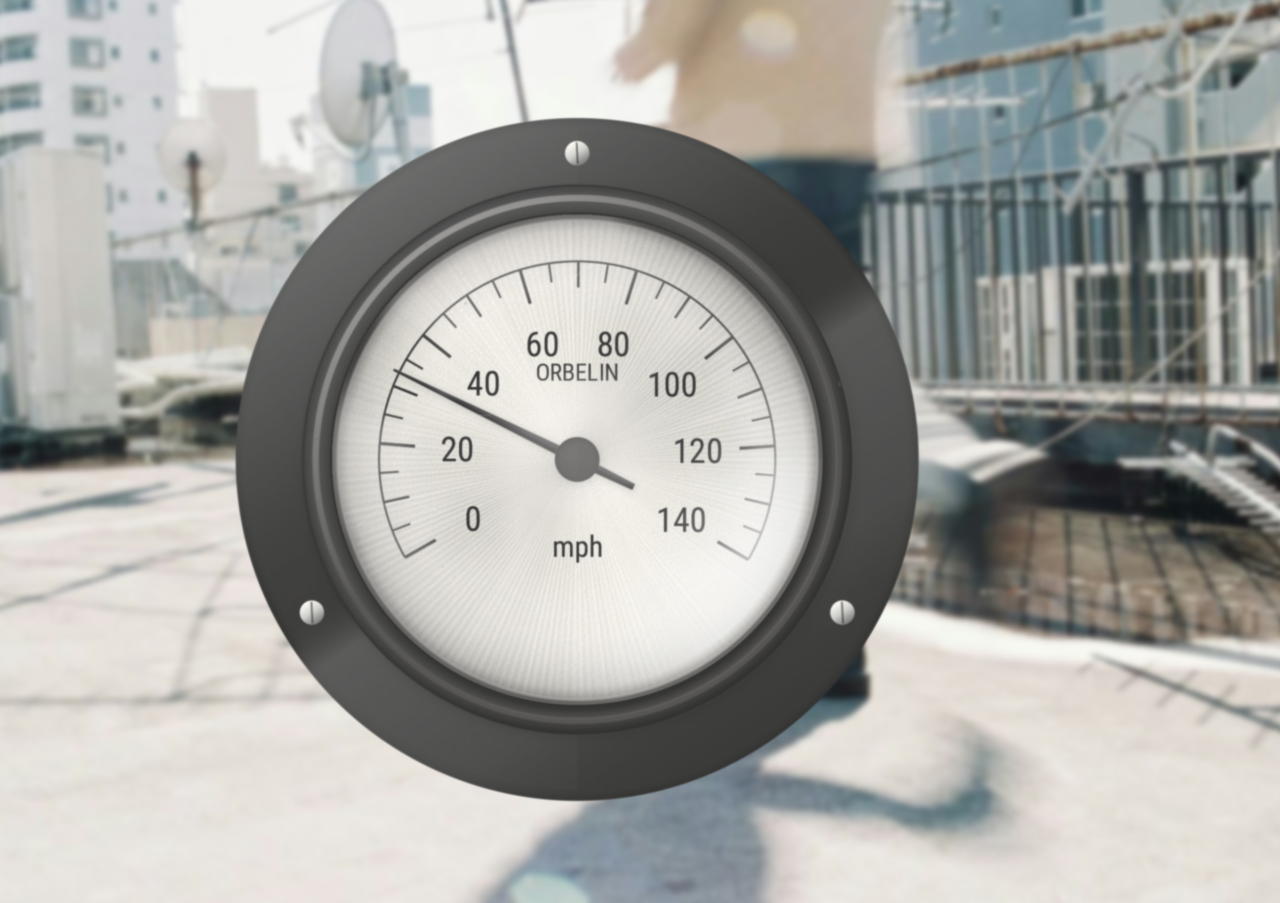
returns **32.5** mph
